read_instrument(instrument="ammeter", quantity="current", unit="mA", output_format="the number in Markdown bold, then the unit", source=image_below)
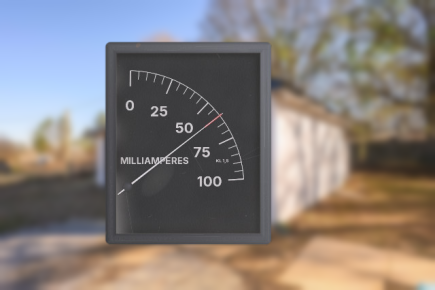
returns **60** mA
